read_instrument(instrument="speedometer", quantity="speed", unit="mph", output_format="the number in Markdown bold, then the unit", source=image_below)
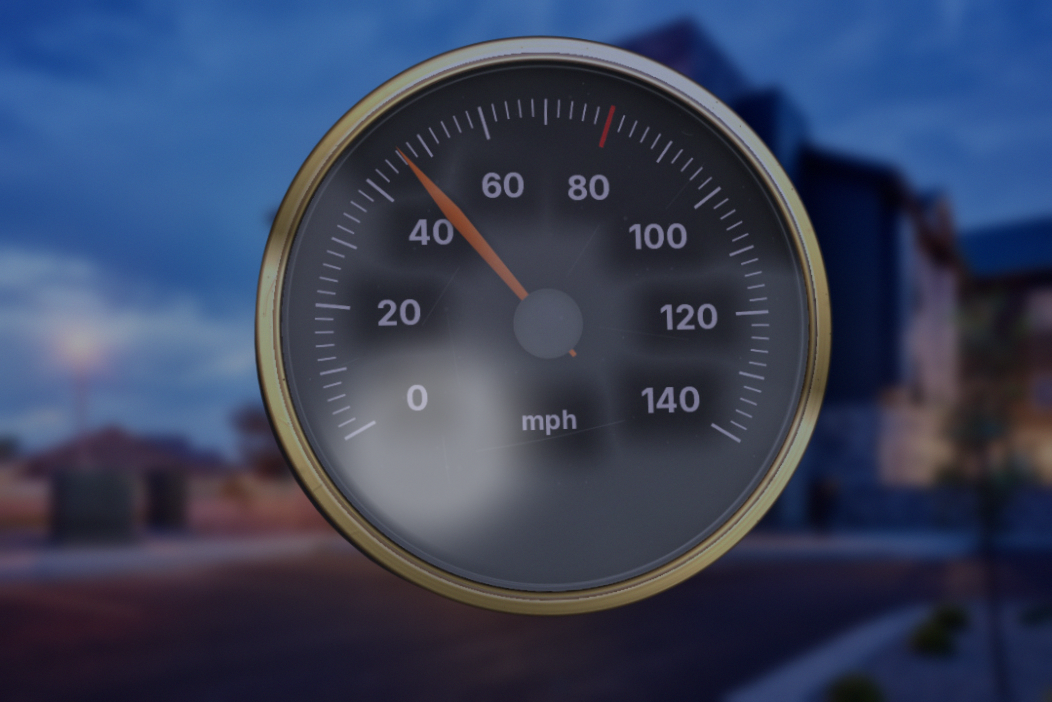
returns **46** mph
